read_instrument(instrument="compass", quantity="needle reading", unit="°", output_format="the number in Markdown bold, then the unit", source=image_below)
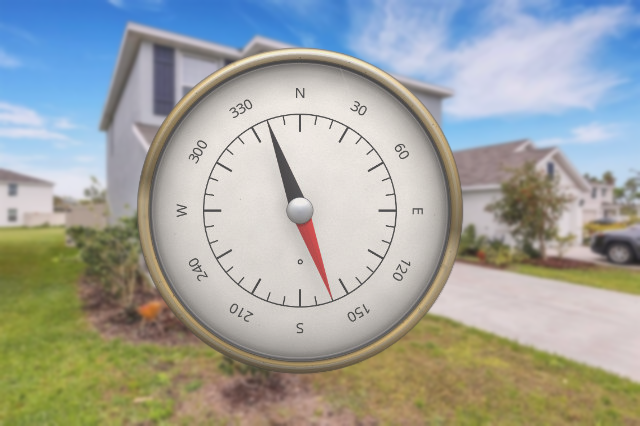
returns **160** °
